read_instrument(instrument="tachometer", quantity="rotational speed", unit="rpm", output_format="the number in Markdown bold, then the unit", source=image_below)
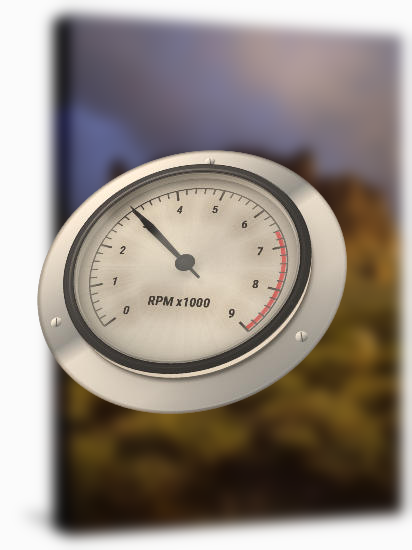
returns **3000** rpm
